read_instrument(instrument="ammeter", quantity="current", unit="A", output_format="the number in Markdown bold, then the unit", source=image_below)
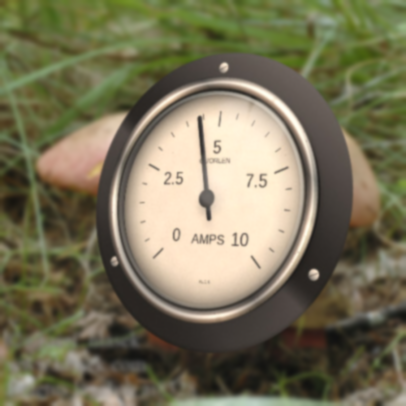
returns **4.5** A
